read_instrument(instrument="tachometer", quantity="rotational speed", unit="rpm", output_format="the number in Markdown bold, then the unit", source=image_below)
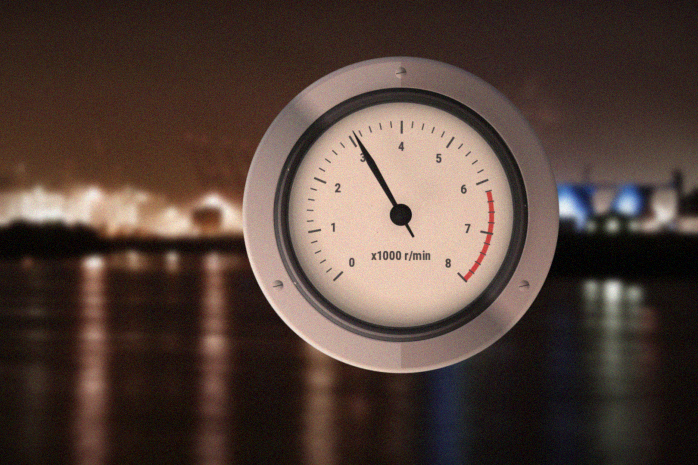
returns **3100** rpm
